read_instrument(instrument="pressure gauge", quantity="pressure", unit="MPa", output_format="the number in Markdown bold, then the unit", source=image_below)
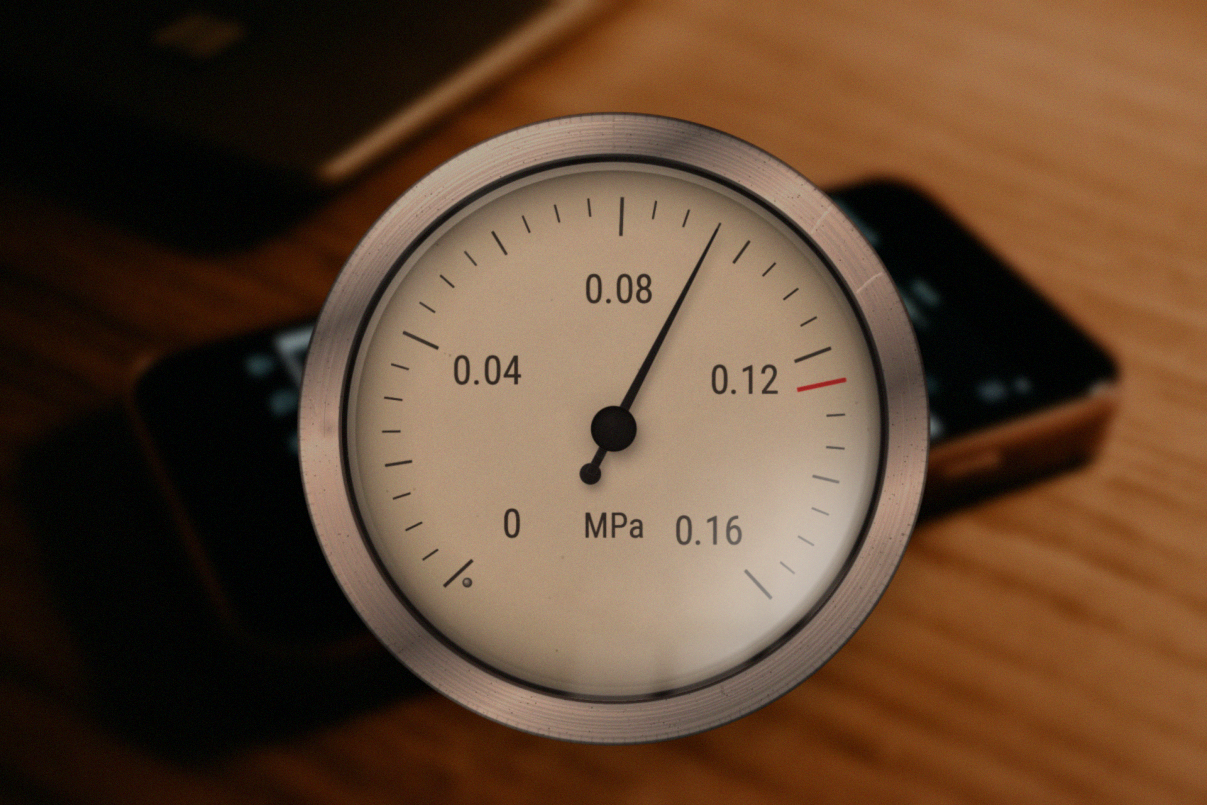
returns **0.095** MPa
